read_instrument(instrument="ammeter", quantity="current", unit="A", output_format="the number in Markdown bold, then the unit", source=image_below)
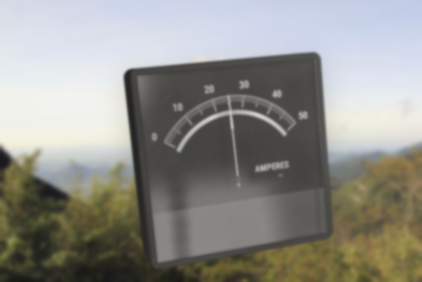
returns **25** A
